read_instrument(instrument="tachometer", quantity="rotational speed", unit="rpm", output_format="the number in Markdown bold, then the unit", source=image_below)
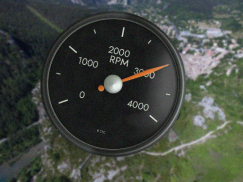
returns **3000** rpm
